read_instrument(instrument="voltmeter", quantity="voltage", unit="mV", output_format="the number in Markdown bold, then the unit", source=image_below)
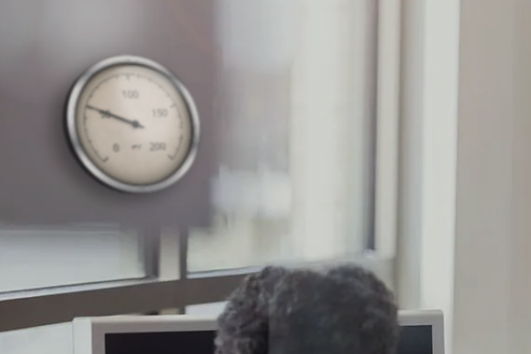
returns **50** mV
